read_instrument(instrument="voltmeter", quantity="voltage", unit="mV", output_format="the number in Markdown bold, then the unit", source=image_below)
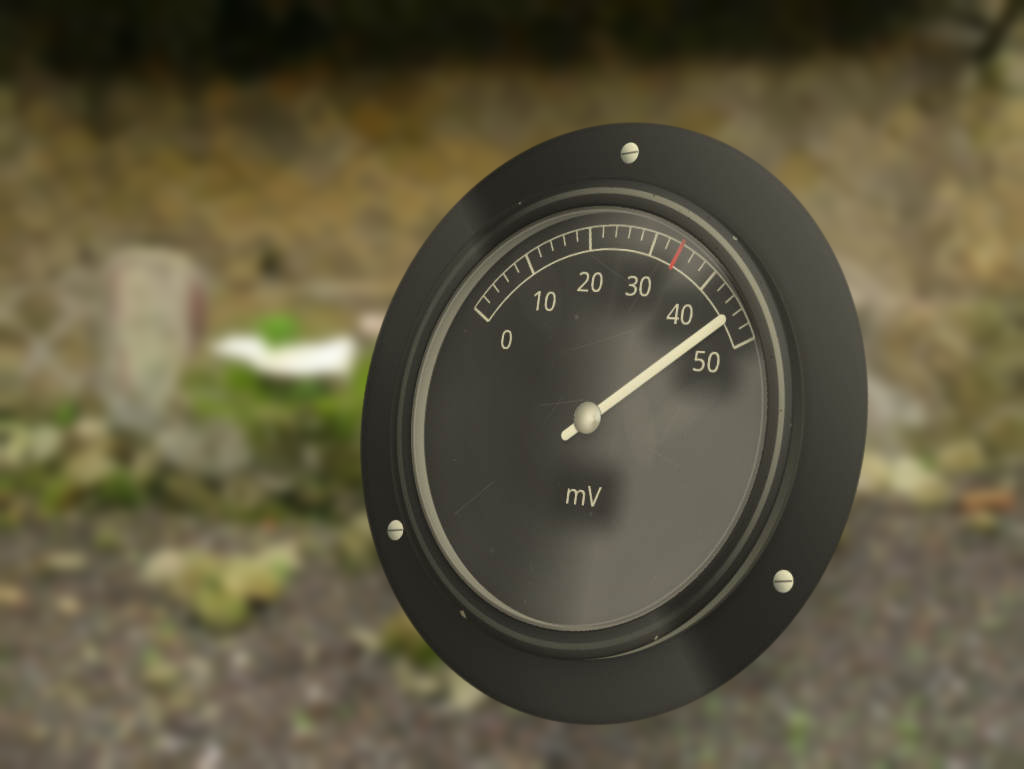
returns **46** mV
